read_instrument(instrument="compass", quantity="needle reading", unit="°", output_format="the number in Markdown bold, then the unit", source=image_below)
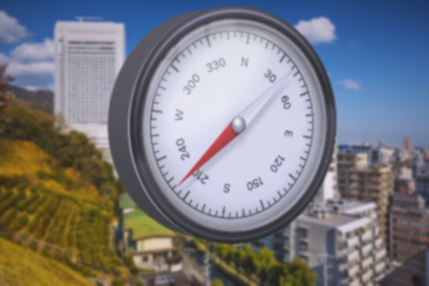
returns **220** °
